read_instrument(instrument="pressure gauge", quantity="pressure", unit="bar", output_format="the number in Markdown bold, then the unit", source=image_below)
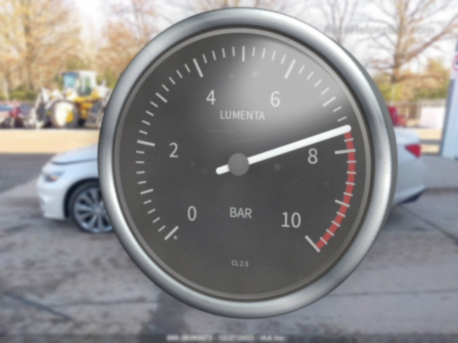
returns **7.6** bar
